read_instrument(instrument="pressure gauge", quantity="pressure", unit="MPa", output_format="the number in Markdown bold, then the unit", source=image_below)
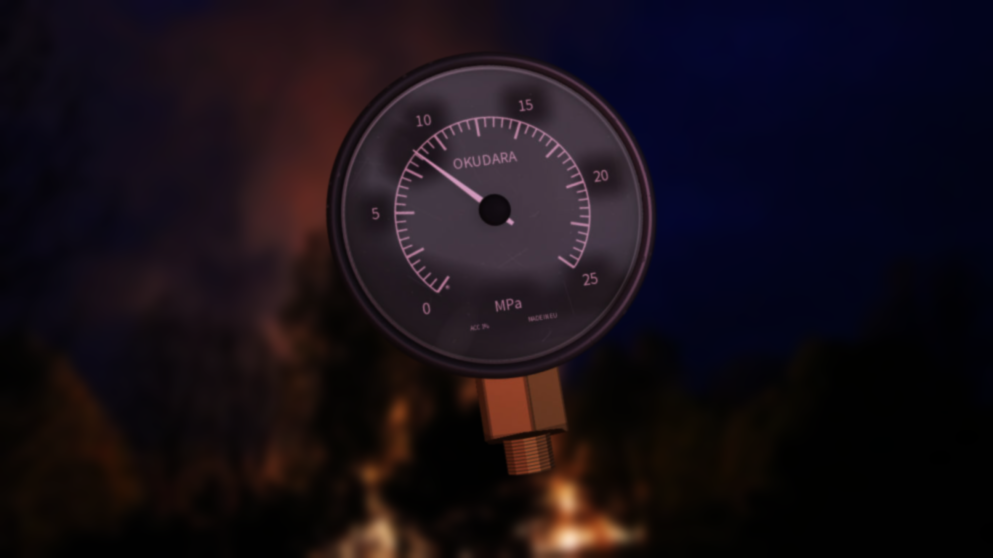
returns **8.5** MPa
